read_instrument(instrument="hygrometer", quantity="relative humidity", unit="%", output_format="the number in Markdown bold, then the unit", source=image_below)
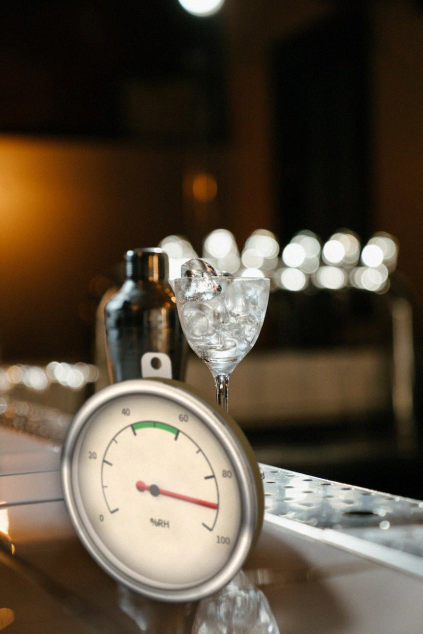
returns **90** %
